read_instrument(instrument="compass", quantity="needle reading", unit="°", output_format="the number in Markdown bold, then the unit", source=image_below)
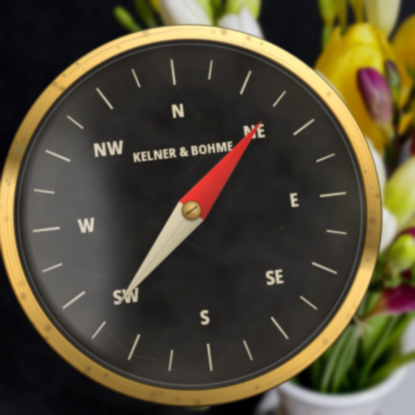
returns **45** °
